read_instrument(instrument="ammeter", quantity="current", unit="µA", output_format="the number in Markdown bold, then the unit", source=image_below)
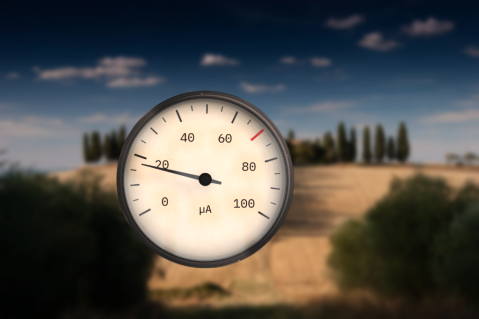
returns **17.5** µA
